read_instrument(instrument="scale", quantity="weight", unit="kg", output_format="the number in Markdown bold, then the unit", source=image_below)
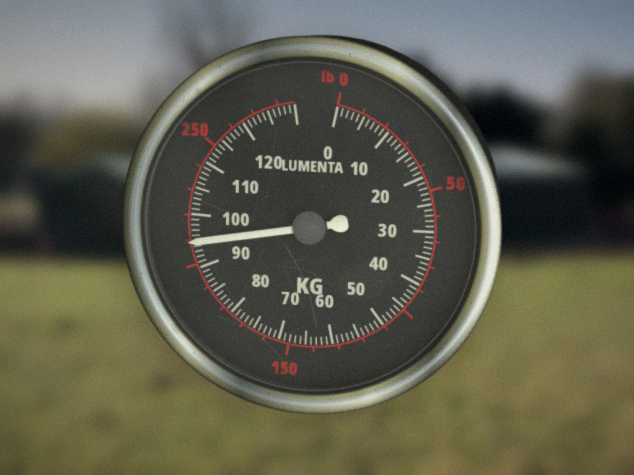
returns **95** kg
